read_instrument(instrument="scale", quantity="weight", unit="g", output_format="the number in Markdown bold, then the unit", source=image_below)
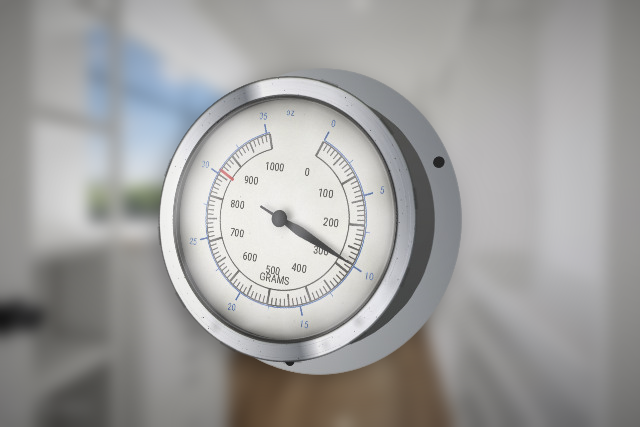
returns **280** g
